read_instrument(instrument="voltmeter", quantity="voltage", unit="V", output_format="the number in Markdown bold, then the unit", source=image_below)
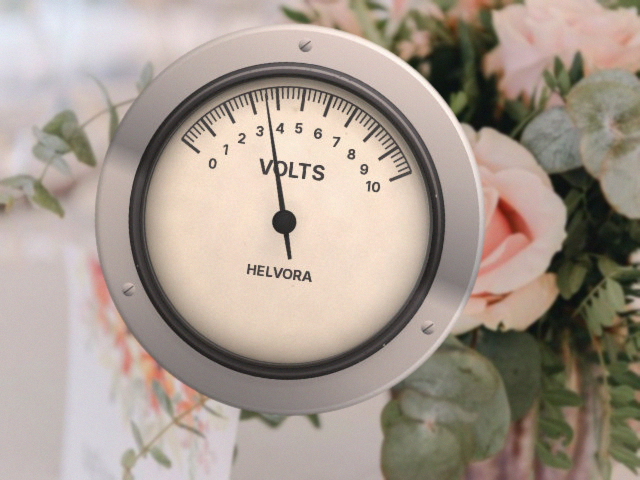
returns **3.6** V
